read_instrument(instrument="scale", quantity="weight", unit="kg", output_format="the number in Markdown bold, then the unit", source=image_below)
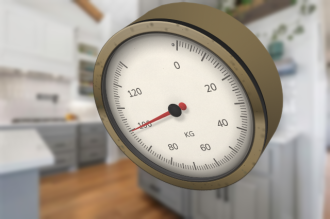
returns **100** kg
